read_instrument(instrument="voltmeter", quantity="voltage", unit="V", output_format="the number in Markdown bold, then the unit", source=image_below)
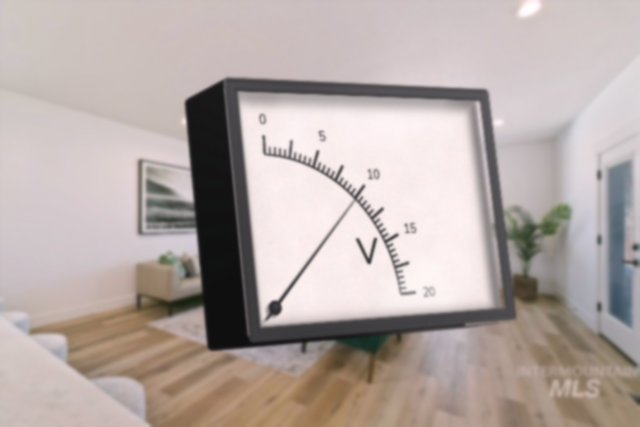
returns **10** V
